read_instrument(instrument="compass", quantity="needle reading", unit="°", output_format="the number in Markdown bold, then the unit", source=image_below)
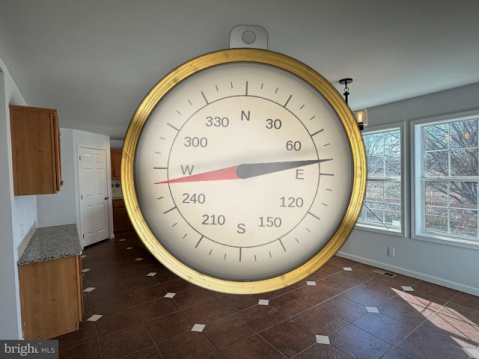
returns **260** °
